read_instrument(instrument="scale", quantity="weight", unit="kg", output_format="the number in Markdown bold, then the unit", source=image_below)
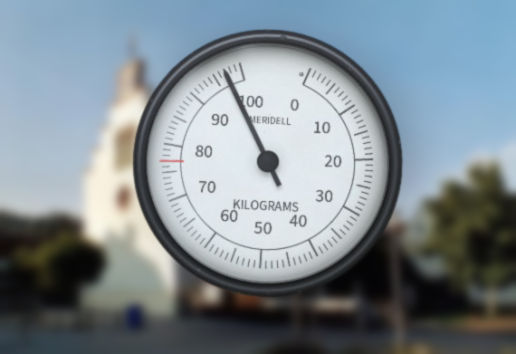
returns **97** kg
